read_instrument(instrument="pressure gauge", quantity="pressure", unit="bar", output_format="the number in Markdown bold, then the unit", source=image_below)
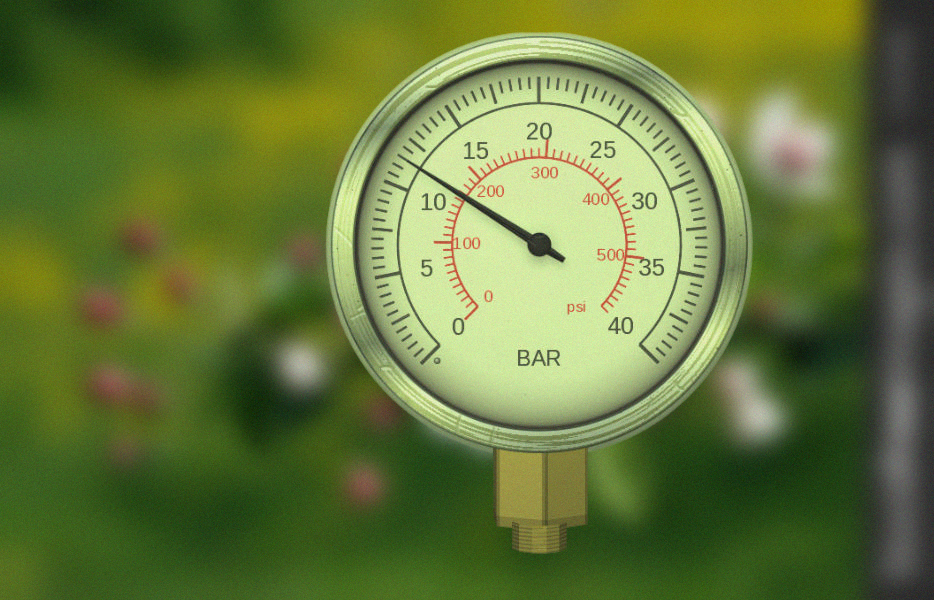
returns **11.5** bar
